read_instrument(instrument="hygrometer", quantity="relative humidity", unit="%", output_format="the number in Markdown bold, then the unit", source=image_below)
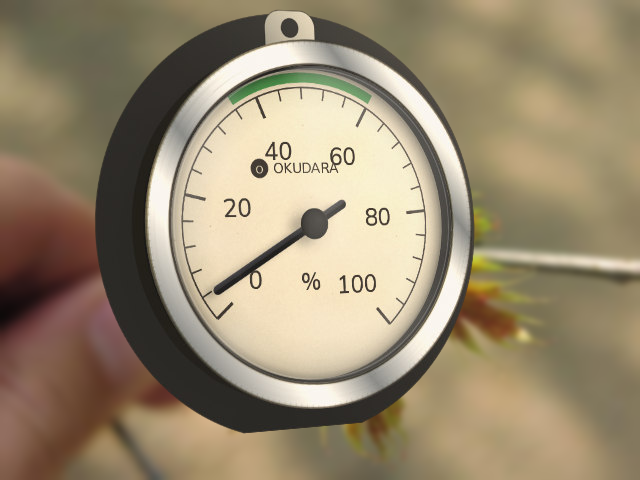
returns **4** %
